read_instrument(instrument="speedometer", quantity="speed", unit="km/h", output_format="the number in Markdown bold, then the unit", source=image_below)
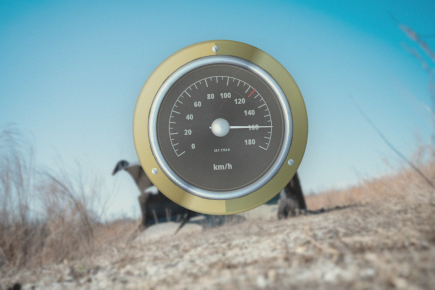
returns **160** km/h
